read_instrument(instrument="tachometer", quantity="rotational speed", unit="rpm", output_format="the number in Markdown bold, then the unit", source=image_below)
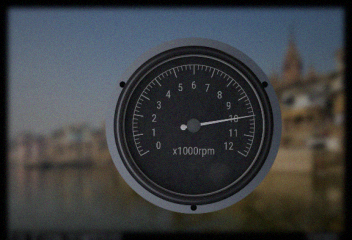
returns **10000** rpm
